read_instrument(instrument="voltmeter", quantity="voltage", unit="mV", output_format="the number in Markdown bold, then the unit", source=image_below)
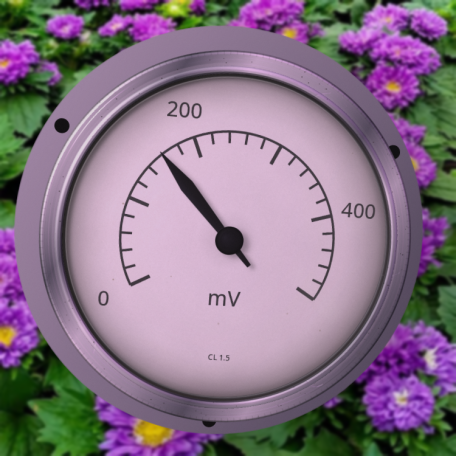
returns **160** mV
